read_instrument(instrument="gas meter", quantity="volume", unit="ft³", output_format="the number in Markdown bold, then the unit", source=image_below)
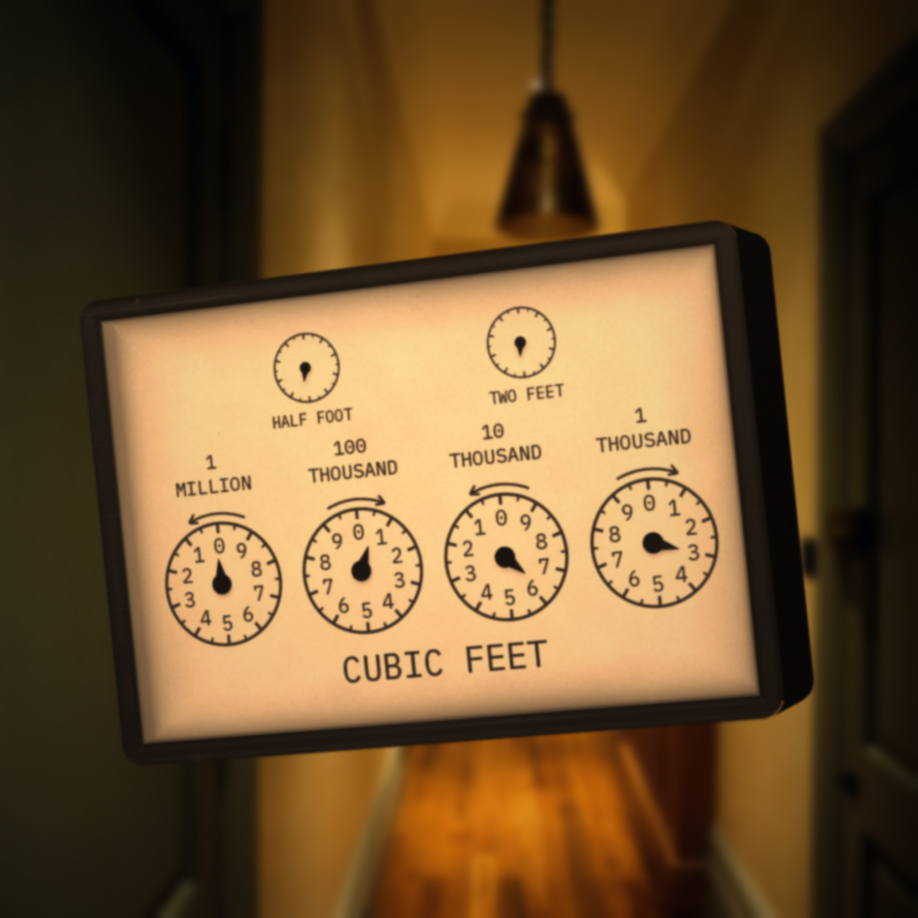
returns **6300** ft³
